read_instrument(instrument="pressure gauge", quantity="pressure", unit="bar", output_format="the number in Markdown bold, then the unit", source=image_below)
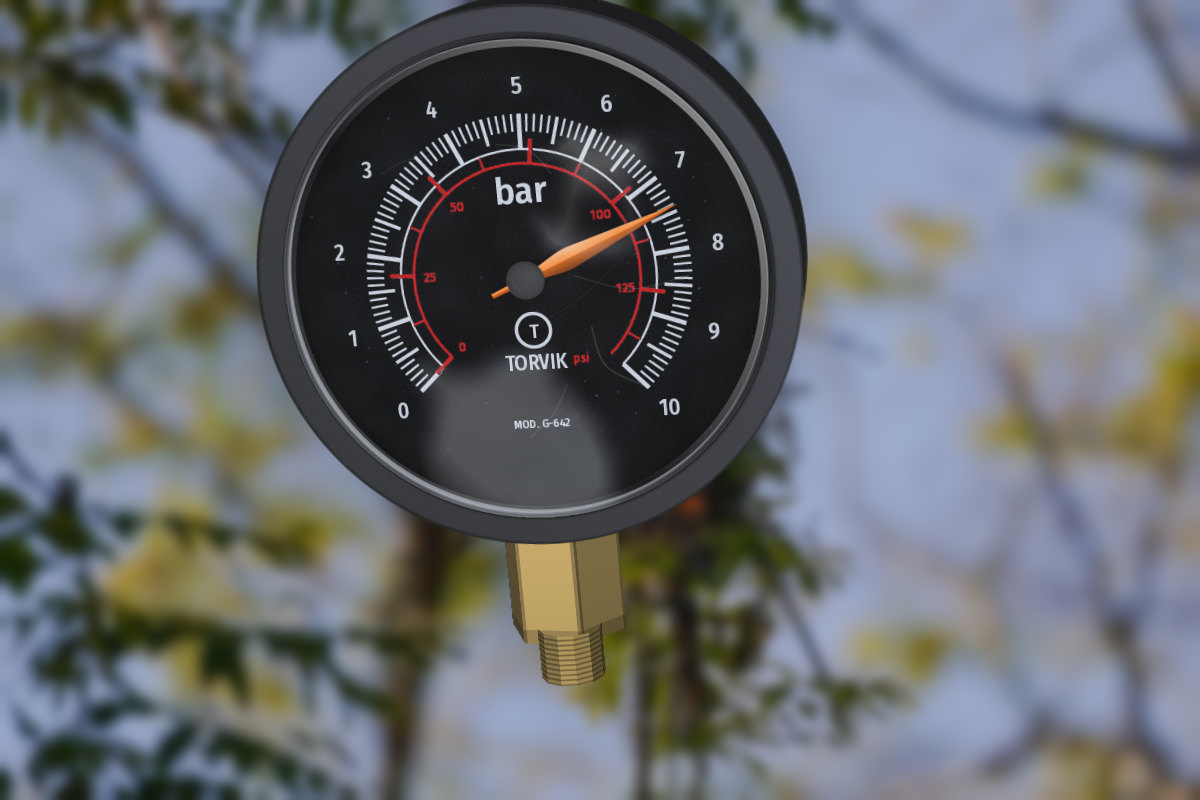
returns **7.4** bar
